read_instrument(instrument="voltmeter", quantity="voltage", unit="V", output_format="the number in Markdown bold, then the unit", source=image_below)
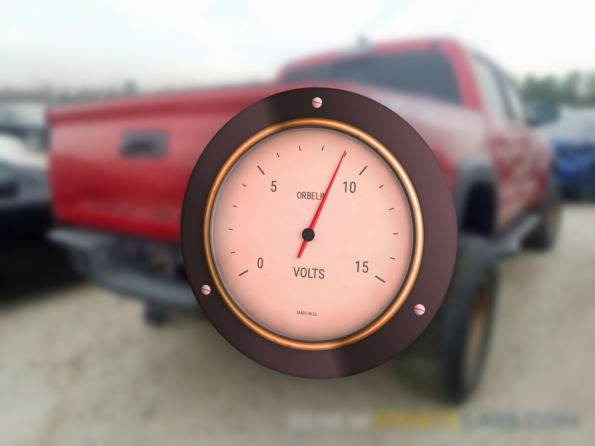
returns **9** V
